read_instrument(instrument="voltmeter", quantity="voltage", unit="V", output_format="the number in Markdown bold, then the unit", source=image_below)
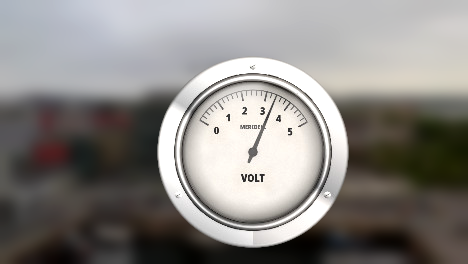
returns **3.4** V
